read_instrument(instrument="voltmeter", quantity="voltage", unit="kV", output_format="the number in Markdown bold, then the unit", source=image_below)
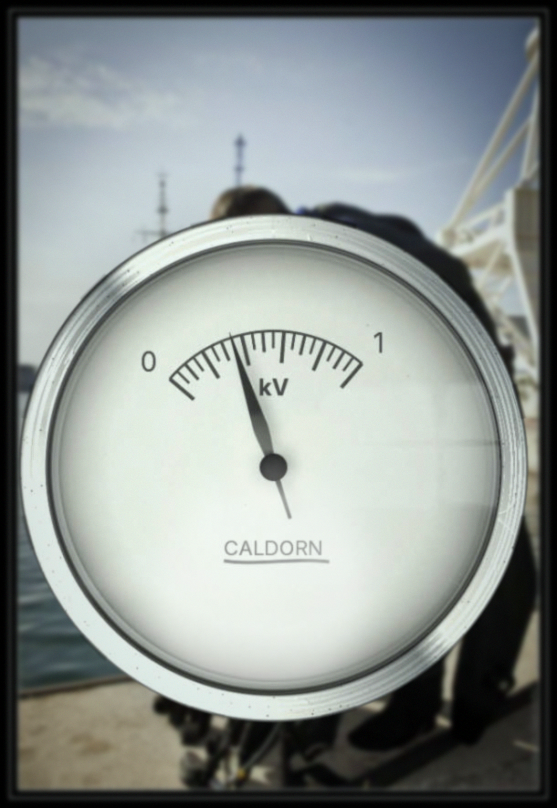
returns **0.35** kV
